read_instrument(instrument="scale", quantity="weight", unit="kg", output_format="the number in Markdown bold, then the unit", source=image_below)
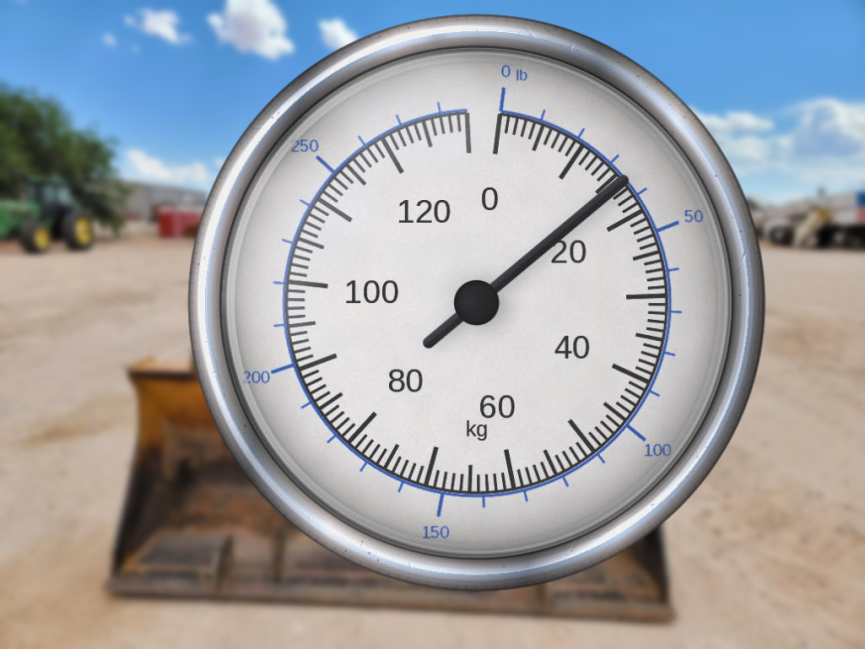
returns **16** kg
